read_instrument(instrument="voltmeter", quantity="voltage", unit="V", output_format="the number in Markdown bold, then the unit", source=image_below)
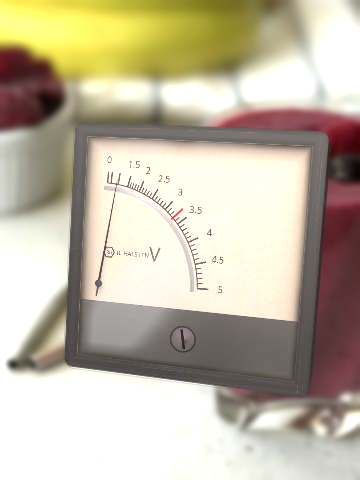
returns **1** V
